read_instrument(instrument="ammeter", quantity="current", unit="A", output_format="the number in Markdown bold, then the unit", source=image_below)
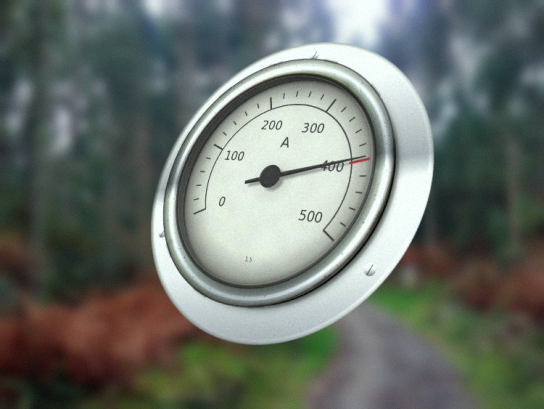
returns **400** A
